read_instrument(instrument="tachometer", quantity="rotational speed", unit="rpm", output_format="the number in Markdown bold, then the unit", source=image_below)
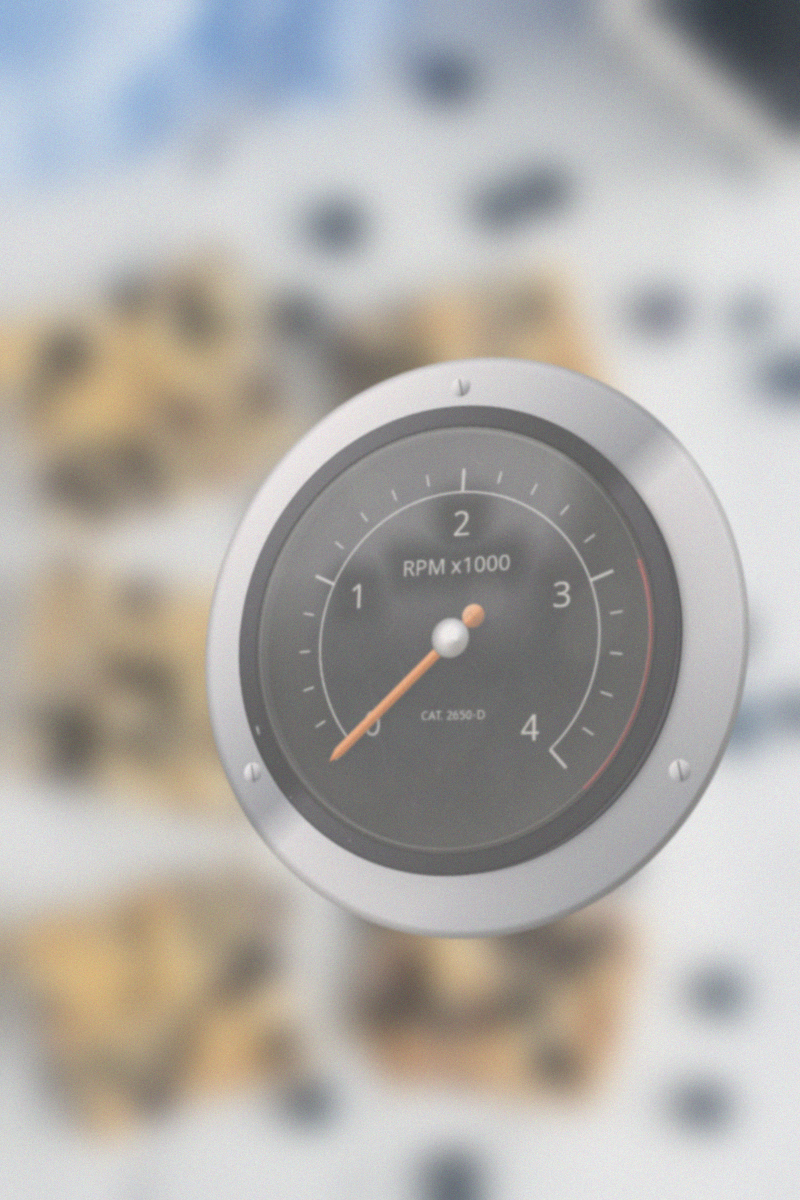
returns **0** rpm
